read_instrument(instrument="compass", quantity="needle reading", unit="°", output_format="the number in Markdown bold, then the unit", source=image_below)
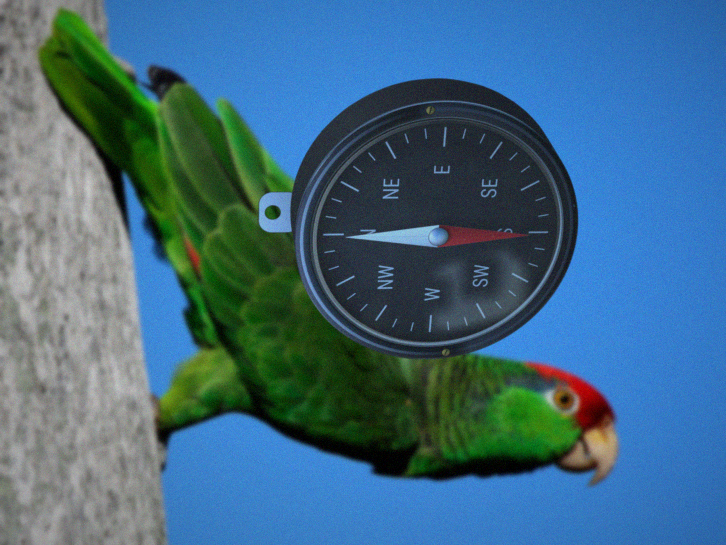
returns **180** °
